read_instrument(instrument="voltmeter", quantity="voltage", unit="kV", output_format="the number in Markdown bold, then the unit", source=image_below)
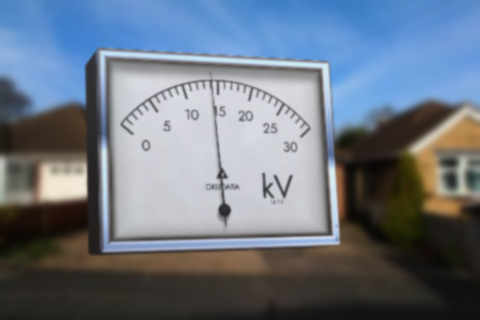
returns **14** kV
